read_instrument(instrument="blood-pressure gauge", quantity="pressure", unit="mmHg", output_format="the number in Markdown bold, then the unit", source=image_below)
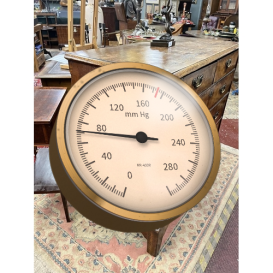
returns **70** mmHg
